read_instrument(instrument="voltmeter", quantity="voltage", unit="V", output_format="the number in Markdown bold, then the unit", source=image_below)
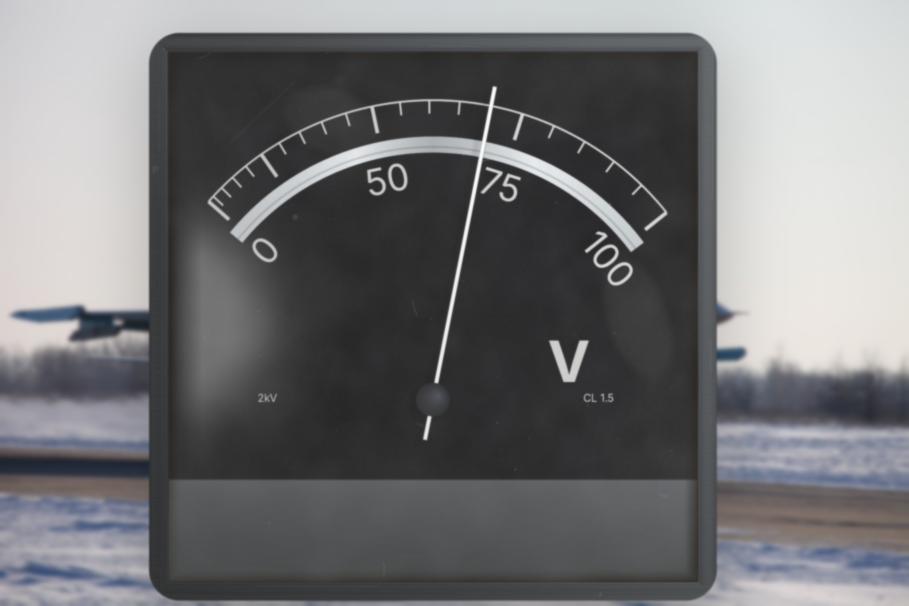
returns **70** V
